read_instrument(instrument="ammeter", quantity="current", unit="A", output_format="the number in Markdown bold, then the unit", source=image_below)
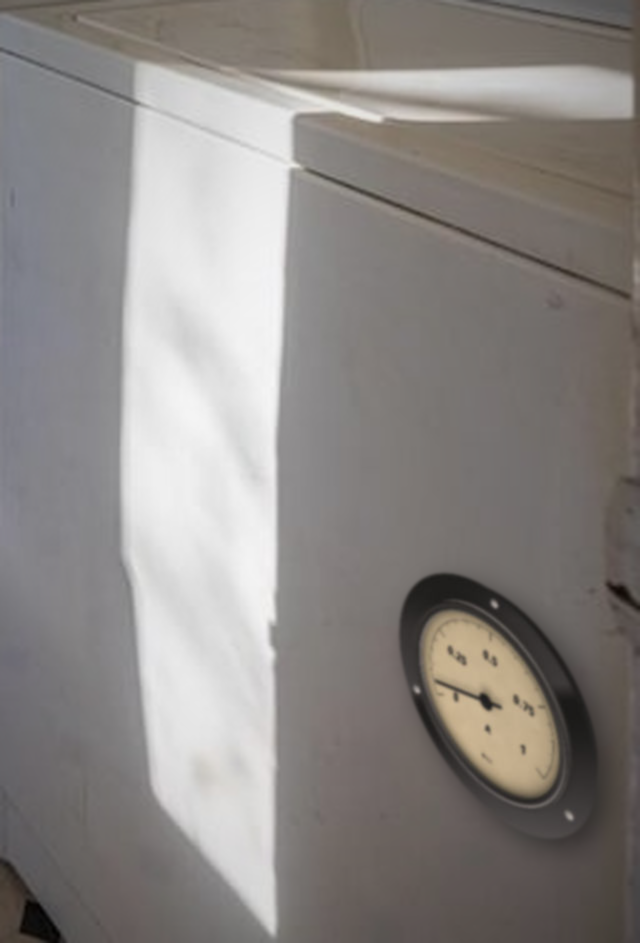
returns **0.05** A
